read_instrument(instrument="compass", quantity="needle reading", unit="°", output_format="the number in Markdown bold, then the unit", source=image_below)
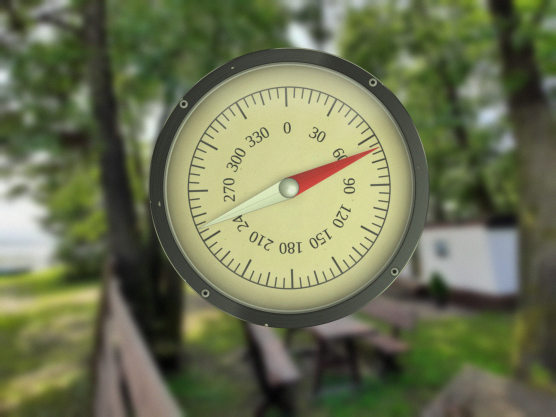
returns **67.5** °
